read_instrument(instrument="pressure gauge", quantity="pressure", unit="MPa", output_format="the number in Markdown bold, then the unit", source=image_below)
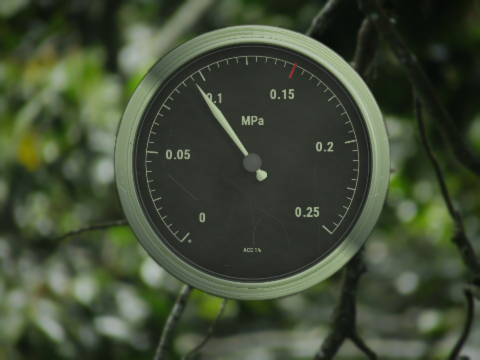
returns **0.095** MPa
